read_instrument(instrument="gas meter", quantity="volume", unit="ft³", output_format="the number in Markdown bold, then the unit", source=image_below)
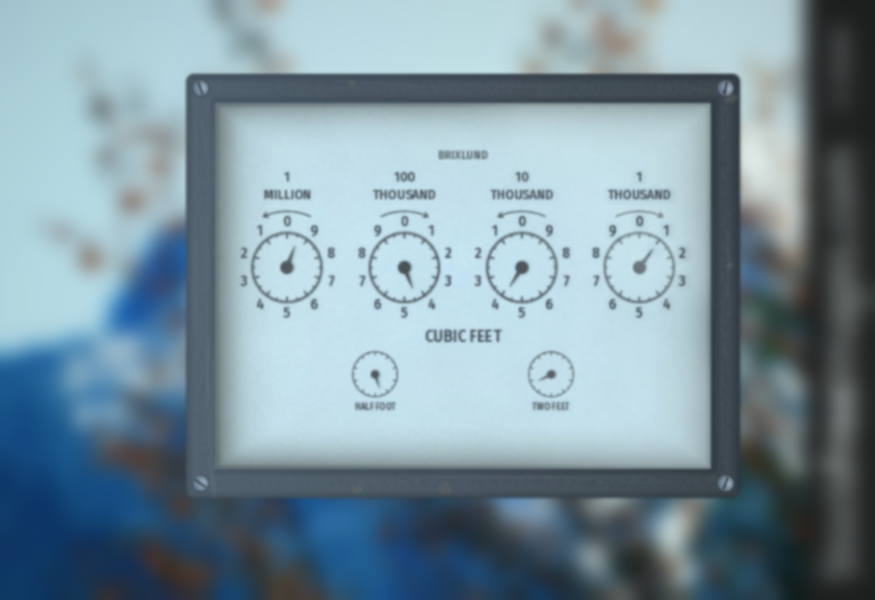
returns **944100** ft³
